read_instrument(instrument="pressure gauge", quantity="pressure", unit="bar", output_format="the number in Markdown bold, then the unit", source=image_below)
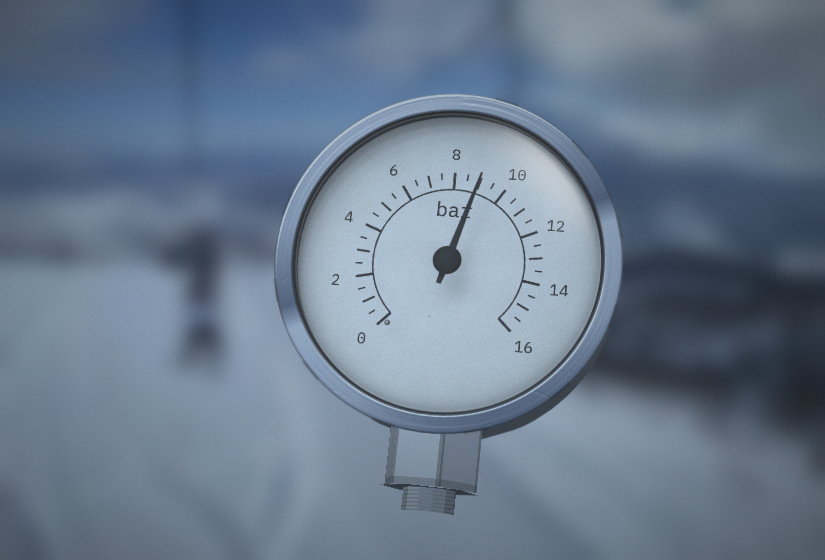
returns **9** bar
